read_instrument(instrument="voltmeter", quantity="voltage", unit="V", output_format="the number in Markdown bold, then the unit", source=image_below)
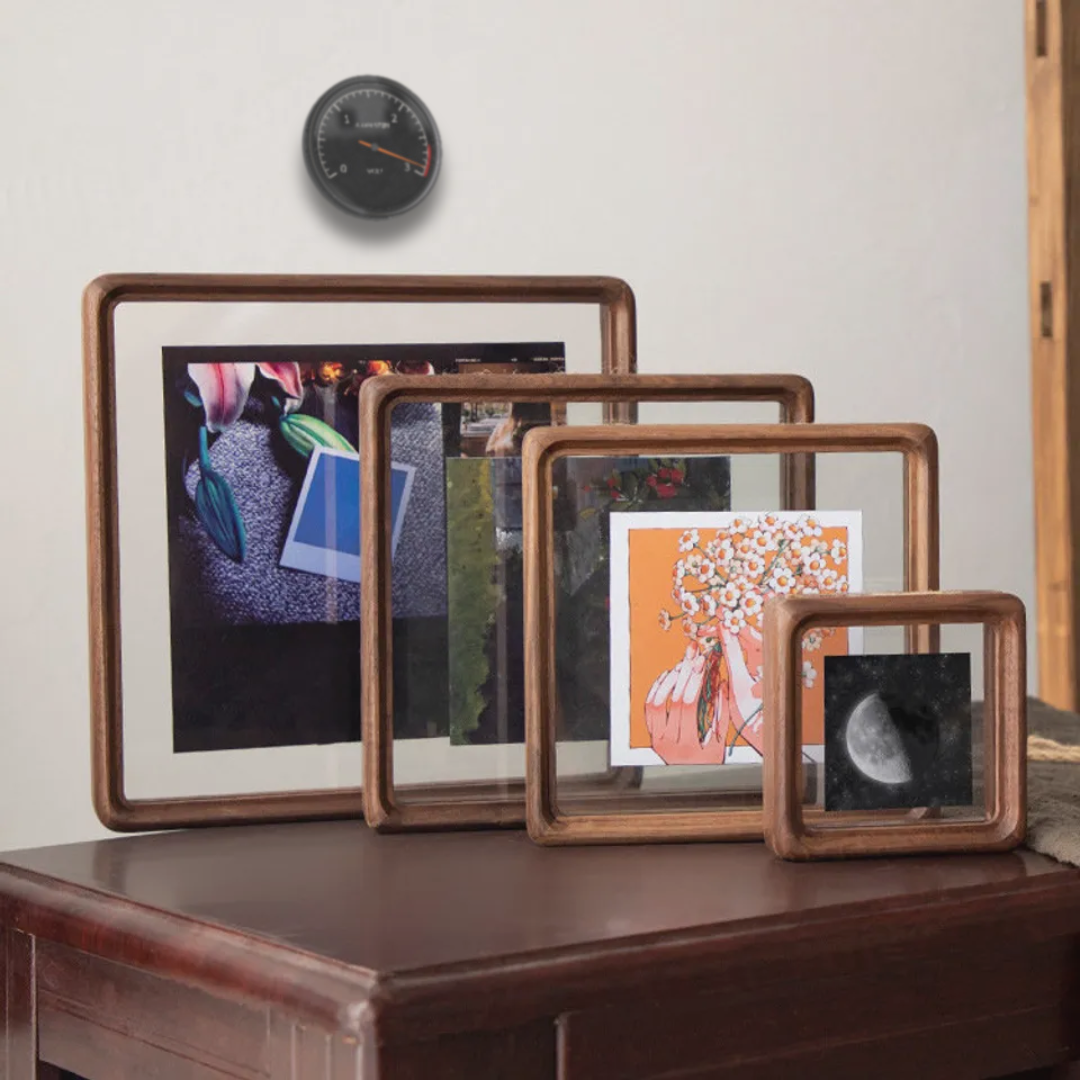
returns **2.9** V
